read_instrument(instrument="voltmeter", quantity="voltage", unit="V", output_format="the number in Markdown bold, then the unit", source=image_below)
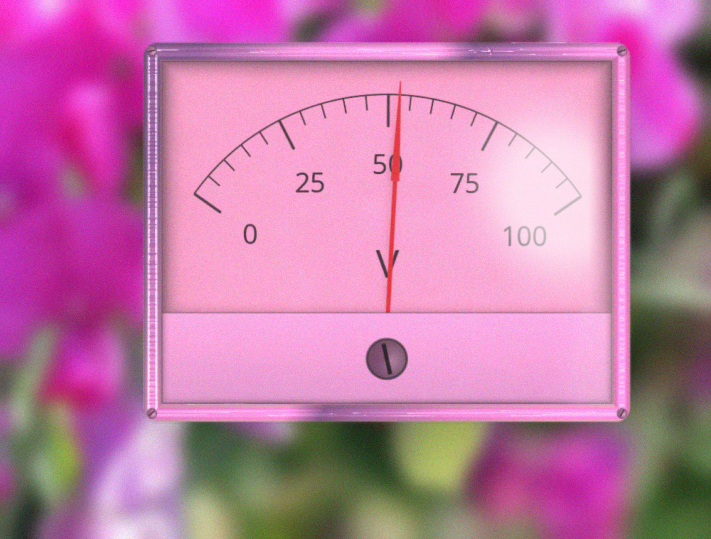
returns **52.5** V
